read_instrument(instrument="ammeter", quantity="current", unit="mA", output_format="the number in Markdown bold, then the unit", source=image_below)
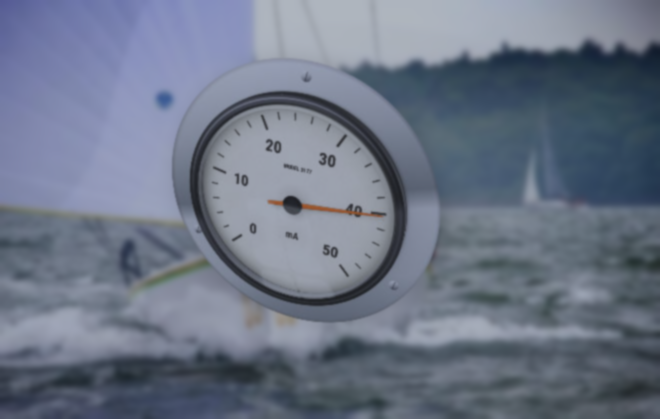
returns **40** mA
